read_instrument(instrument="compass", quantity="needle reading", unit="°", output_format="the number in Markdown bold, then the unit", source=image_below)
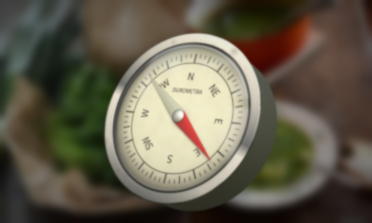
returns **130** °
